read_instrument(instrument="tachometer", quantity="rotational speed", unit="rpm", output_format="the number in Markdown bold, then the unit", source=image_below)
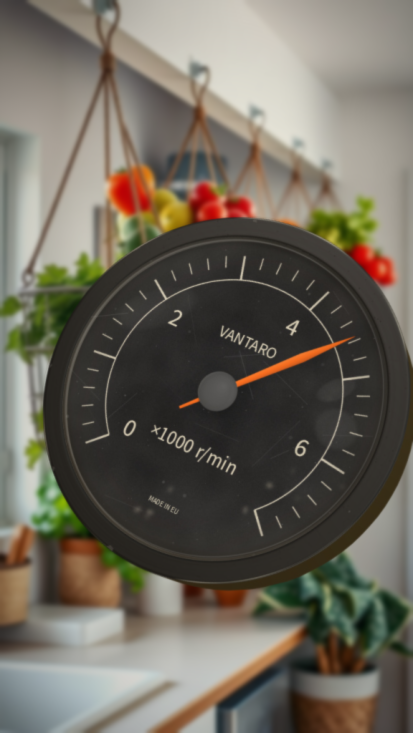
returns **4600** rpm
